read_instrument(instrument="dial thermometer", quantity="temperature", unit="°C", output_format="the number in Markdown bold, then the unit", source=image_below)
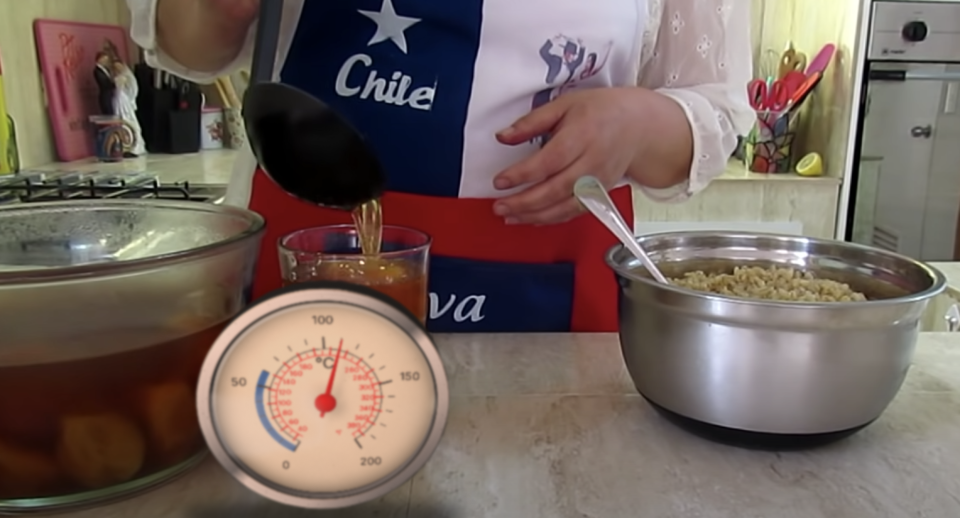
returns **110** °C
